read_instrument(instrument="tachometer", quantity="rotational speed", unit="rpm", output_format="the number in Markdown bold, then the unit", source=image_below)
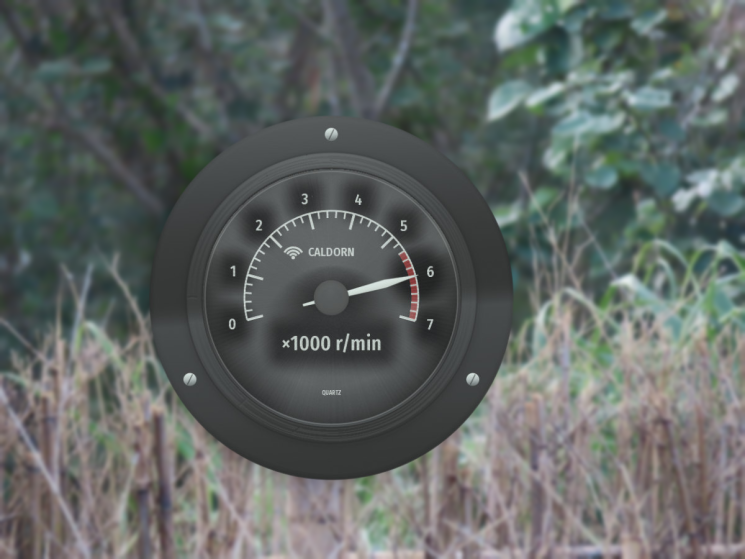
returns **6000** rpm
